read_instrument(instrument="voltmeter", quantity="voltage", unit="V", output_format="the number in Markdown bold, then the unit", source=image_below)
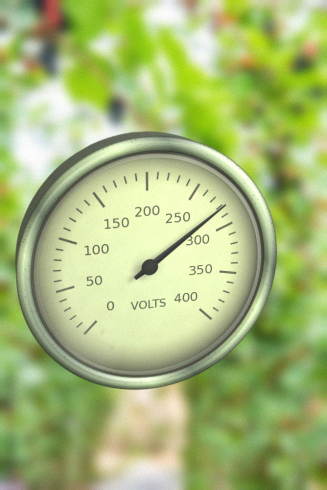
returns **280** V
